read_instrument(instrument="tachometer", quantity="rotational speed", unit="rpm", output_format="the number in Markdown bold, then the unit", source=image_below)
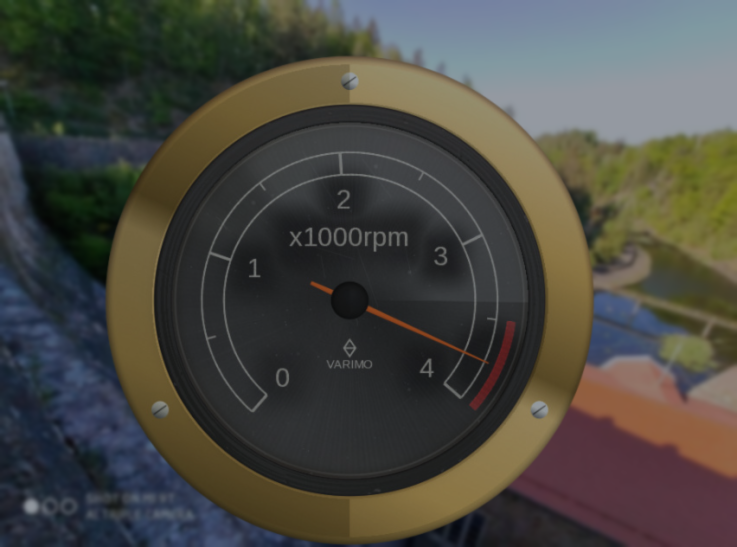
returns **3750** rpm
